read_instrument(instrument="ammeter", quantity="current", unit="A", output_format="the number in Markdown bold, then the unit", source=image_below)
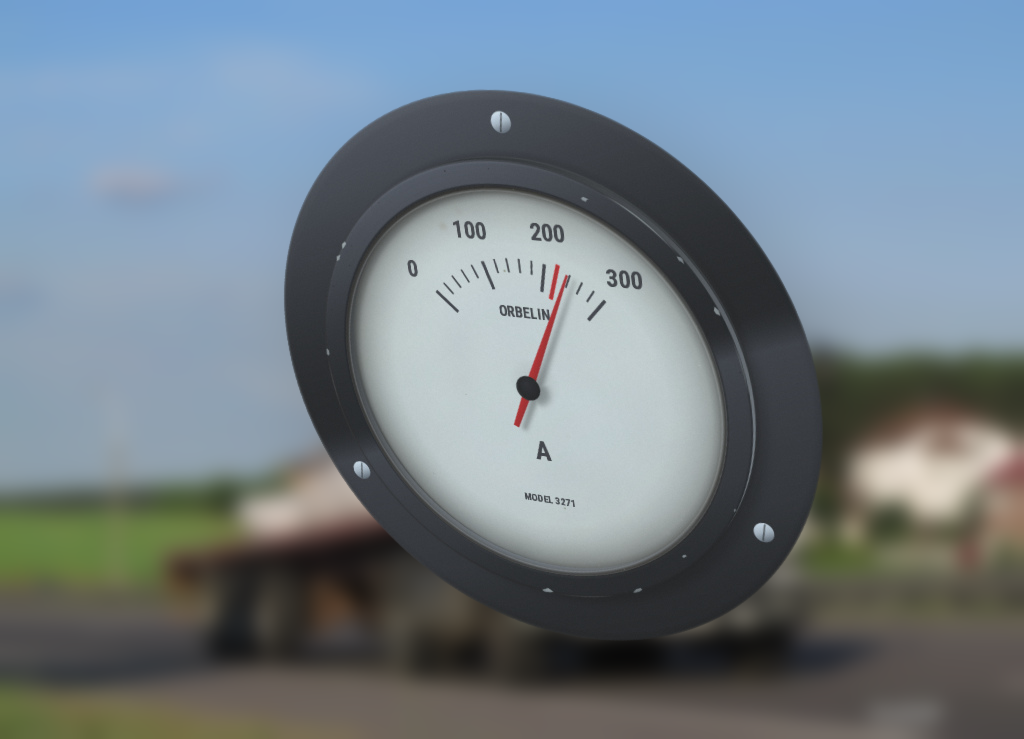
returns **240** A
